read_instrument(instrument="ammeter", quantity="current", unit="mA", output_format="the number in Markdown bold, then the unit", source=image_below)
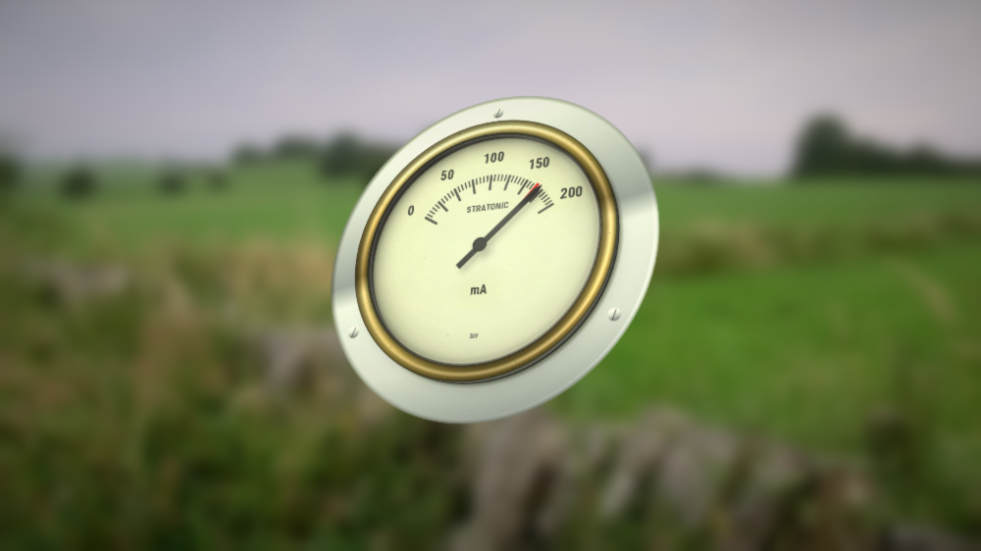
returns **175** mA
